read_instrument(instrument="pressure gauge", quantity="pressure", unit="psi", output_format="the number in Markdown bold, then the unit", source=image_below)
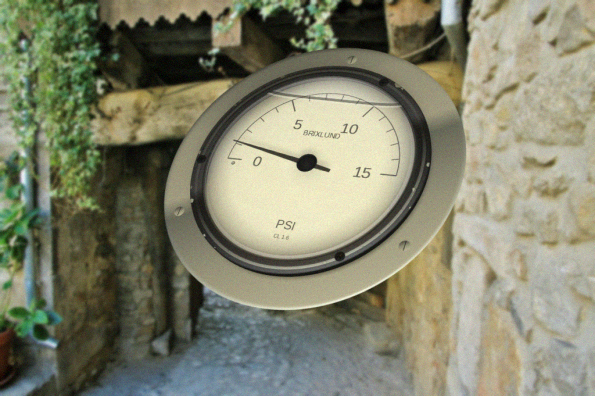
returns **1** psi
